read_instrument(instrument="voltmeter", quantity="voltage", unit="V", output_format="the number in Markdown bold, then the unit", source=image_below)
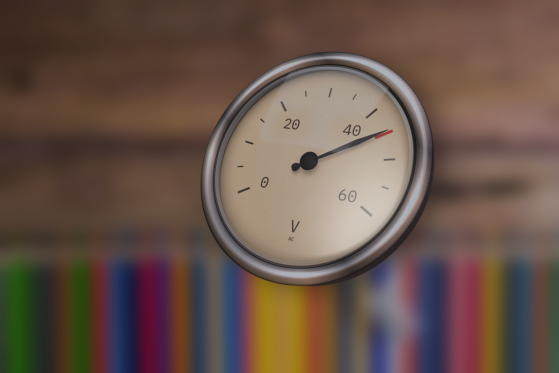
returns **45** V
